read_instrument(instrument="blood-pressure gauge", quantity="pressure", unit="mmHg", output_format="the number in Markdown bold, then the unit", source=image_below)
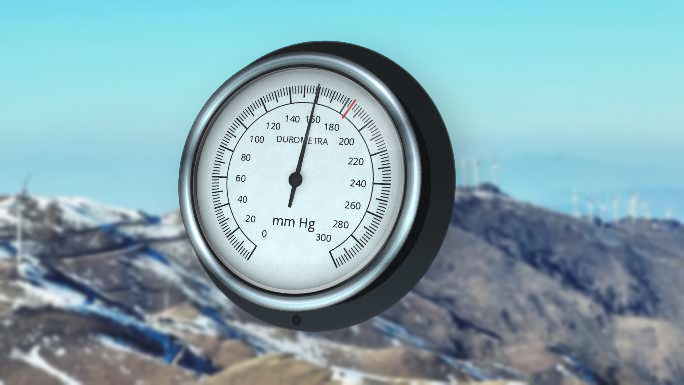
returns **160** mmHg
